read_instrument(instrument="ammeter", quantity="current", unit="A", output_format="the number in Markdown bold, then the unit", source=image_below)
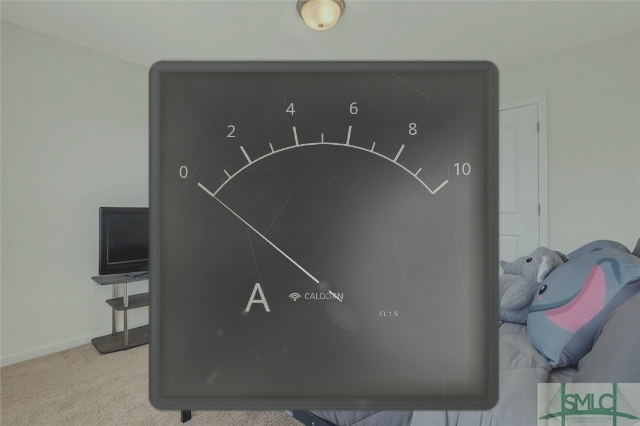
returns **0** A
